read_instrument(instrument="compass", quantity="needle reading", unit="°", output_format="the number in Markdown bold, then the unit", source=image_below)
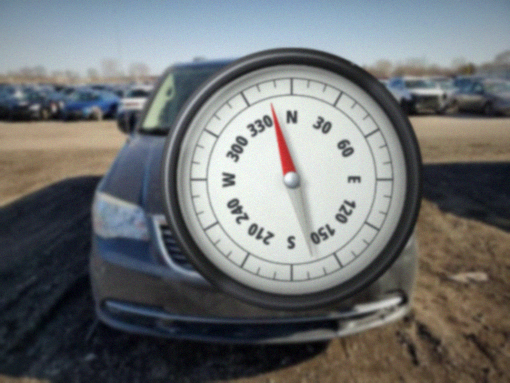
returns **345** °
